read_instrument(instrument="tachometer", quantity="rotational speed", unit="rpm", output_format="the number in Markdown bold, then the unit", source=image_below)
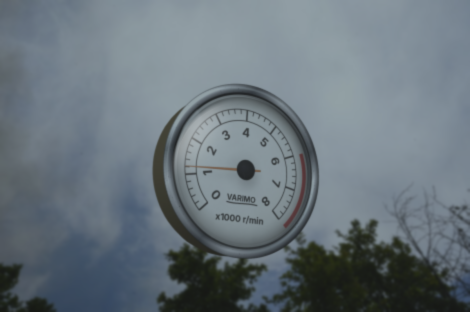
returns **1200** rpm
